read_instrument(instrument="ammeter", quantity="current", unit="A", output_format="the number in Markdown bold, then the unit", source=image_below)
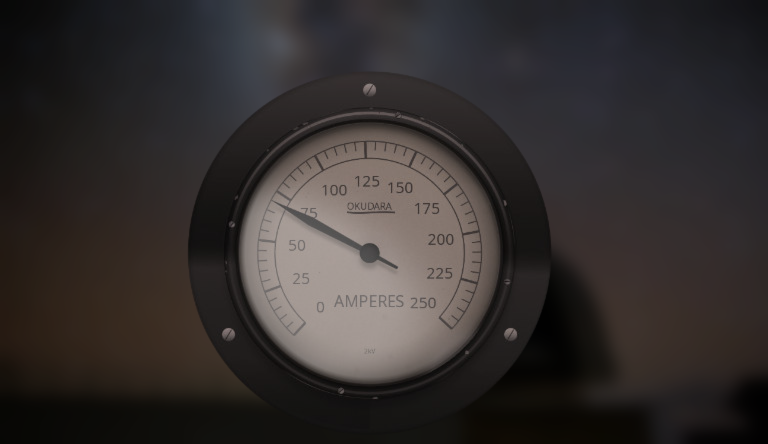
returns **70** A
